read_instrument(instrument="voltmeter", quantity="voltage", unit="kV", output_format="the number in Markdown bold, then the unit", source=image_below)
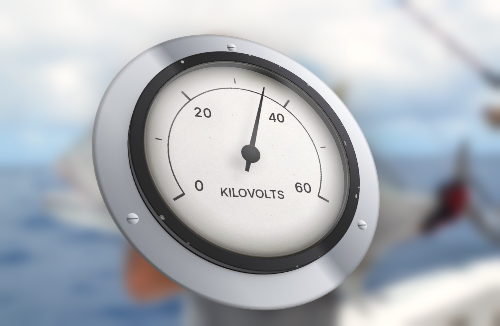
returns **35** kV
